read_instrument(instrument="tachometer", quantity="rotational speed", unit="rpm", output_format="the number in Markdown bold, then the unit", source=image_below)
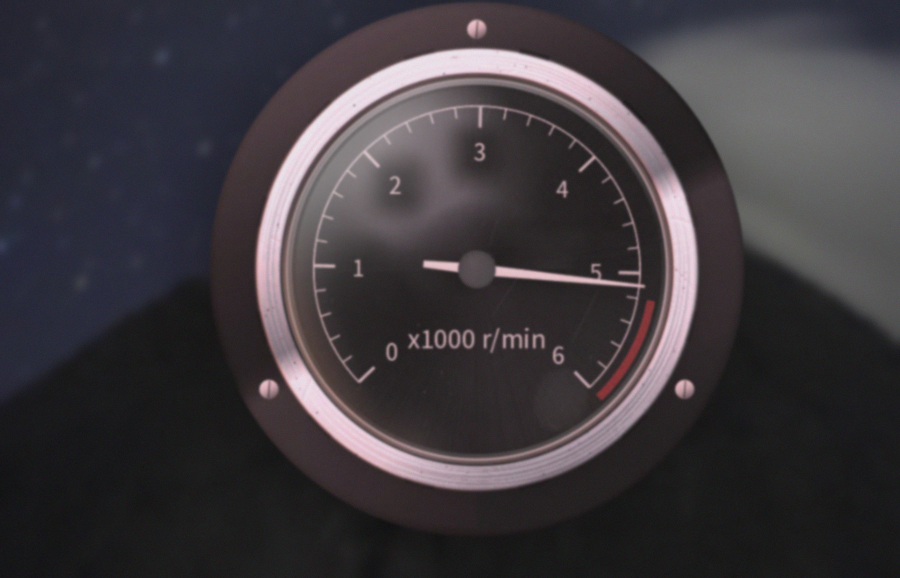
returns **5100** rpm
